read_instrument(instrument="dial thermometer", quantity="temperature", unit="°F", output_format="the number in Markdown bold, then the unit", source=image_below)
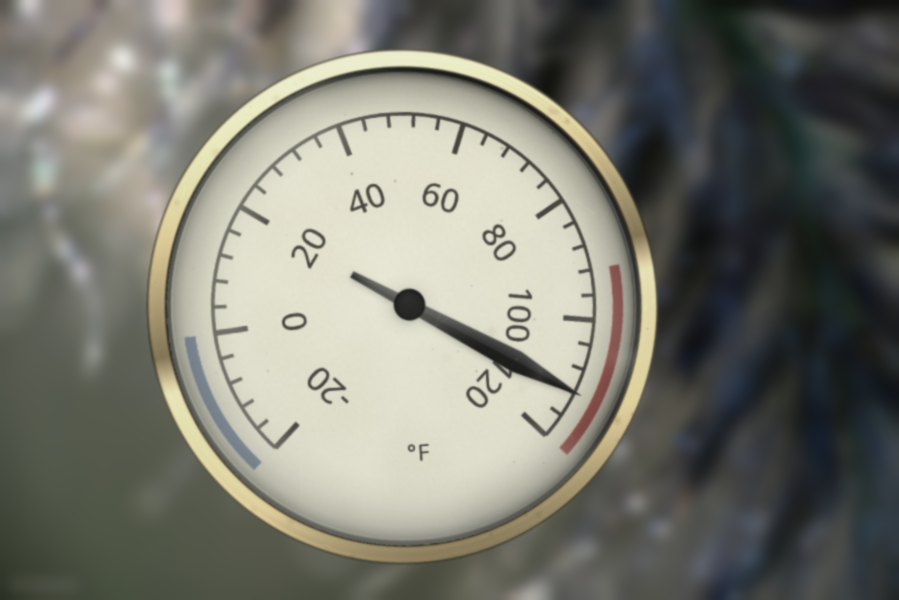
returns **112** °F
